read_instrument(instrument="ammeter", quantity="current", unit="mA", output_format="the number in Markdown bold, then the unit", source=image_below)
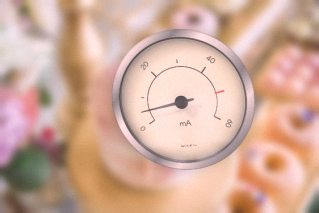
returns **5** mA
